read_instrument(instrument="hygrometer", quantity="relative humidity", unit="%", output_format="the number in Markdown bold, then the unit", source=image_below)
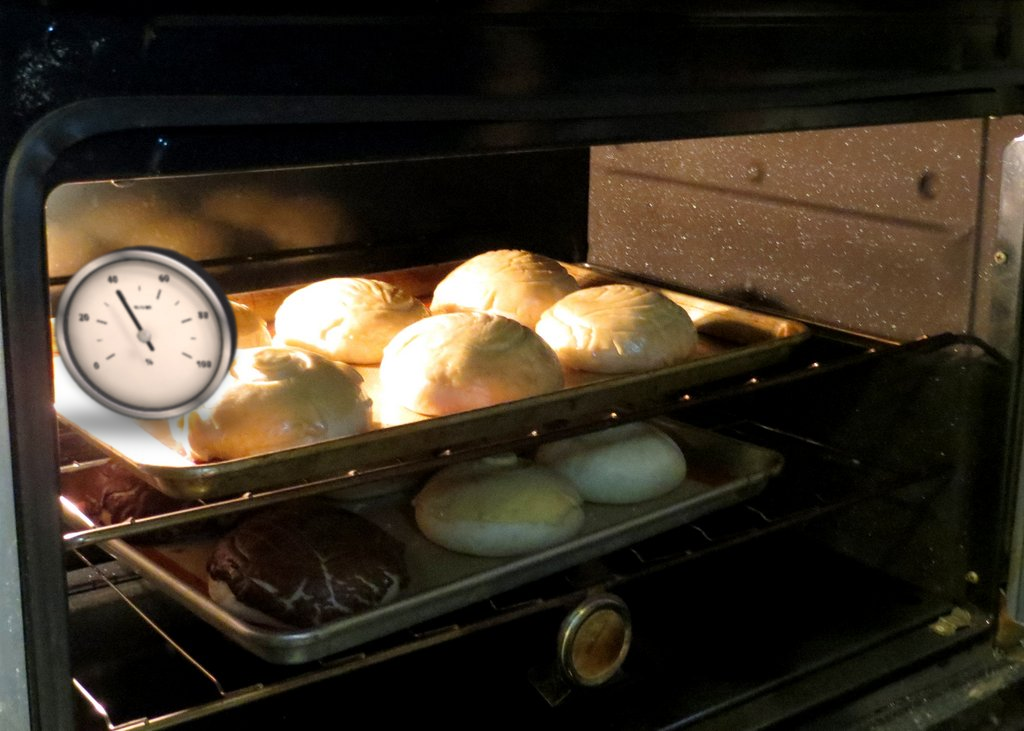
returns **40** %
